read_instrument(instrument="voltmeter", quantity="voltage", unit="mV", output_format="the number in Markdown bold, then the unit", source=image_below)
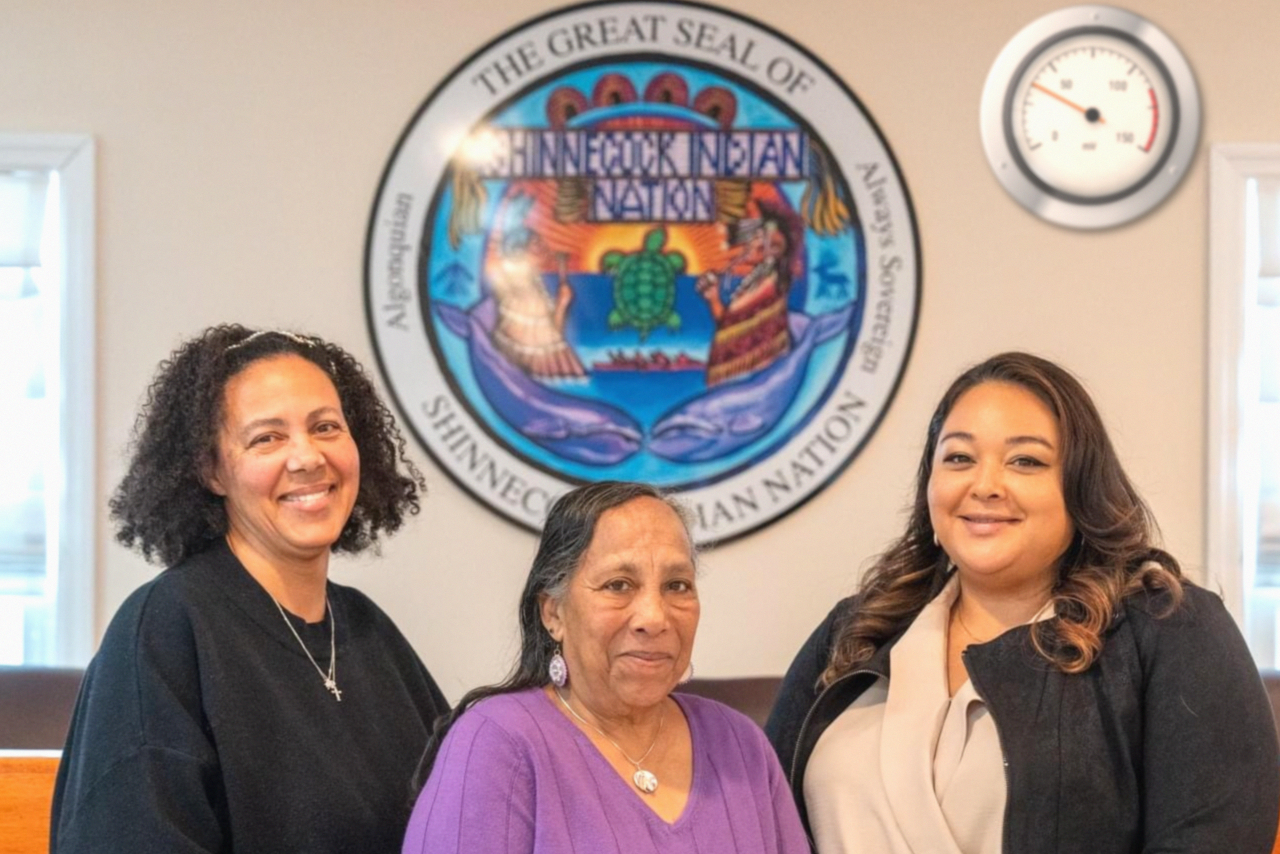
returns **35** mV
